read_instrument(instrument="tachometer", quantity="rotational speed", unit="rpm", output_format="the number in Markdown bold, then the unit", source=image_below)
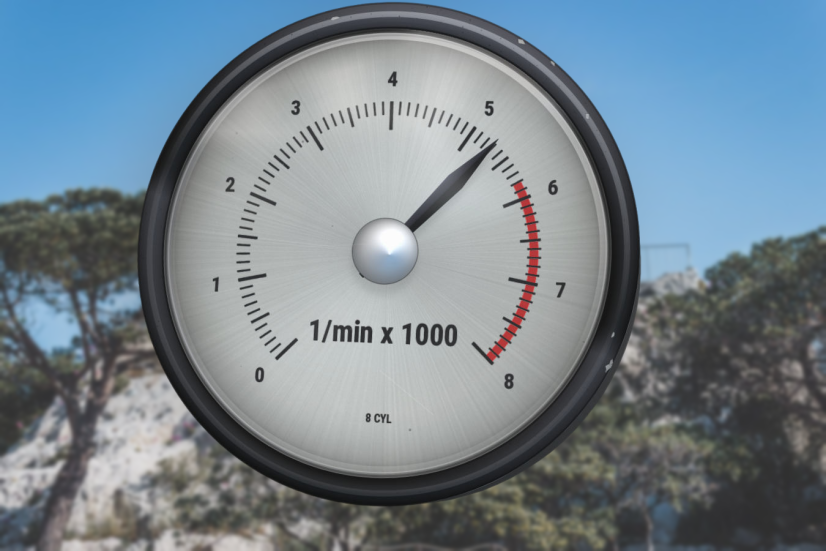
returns **5300** rpm
